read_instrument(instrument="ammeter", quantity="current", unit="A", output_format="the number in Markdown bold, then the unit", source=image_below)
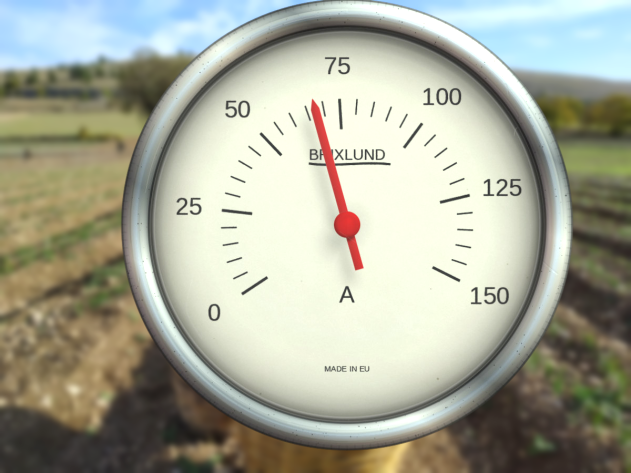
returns **67.5** A
